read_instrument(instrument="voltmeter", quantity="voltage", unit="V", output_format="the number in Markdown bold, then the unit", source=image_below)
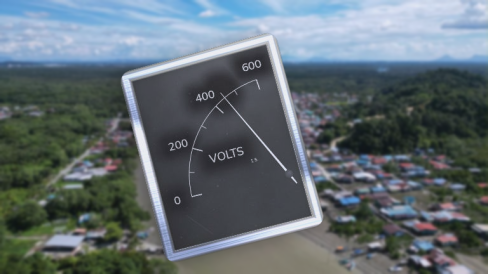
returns **450** V
